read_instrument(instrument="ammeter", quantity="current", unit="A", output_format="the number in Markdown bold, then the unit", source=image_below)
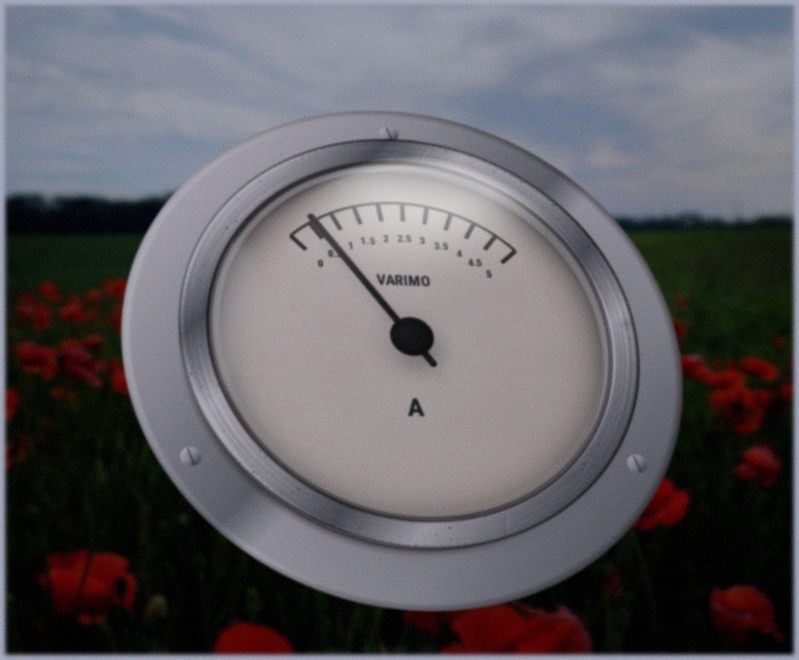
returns **0.5** A
